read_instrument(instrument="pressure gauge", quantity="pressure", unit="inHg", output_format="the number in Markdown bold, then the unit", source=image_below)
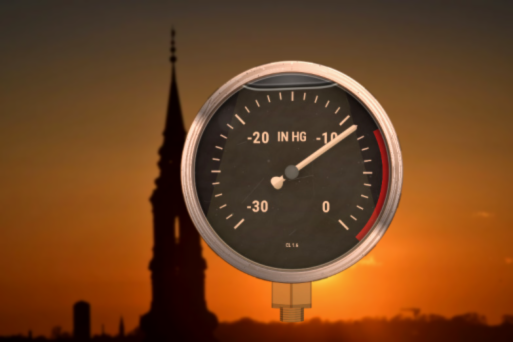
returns **-9** inHg
